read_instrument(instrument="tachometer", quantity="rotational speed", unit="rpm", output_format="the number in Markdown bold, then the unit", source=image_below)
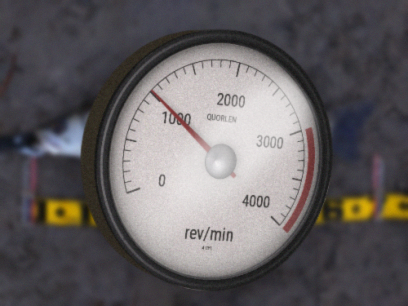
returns **1000** rpm
